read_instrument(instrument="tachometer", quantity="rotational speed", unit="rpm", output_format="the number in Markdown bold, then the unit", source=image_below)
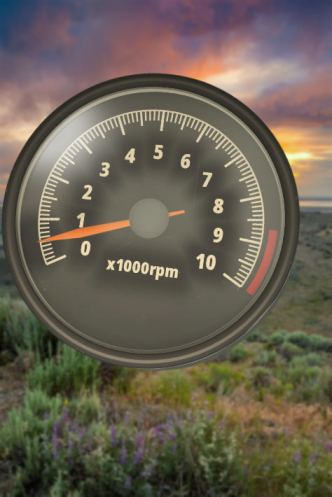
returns **500** rpm
